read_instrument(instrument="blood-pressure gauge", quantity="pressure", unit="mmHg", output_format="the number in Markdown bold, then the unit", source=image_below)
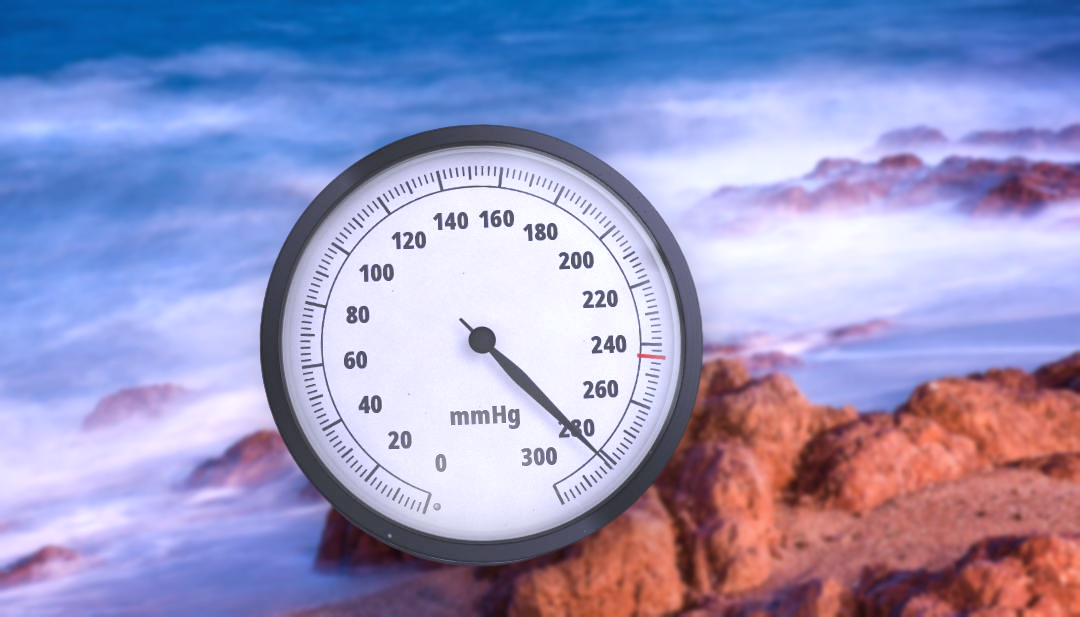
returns **282** mmHg
